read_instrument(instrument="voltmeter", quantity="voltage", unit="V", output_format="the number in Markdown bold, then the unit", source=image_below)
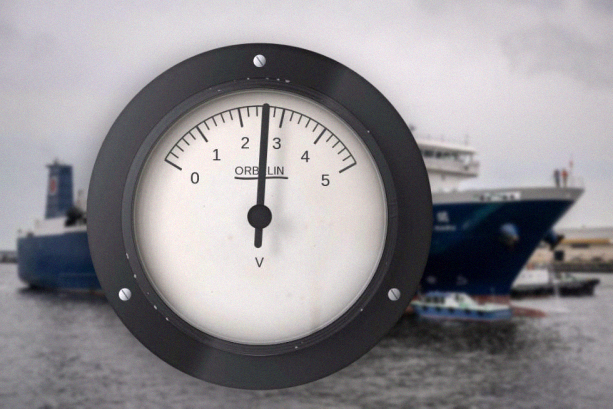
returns **2.6** V
